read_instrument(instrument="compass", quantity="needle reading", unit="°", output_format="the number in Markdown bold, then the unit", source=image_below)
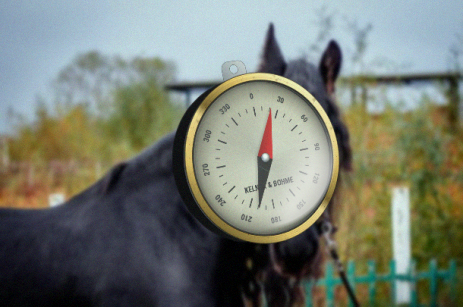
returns **20** °
